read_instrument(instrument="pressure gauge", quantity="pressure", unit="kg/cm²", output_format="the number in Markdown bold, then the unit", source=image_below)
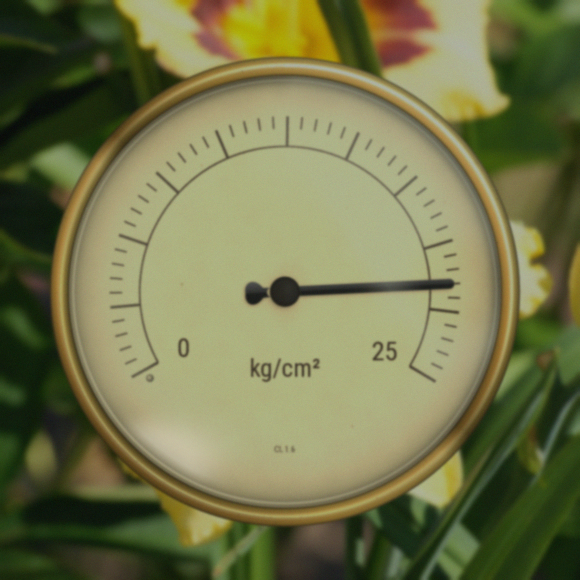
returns **21.5** kg/cm²
